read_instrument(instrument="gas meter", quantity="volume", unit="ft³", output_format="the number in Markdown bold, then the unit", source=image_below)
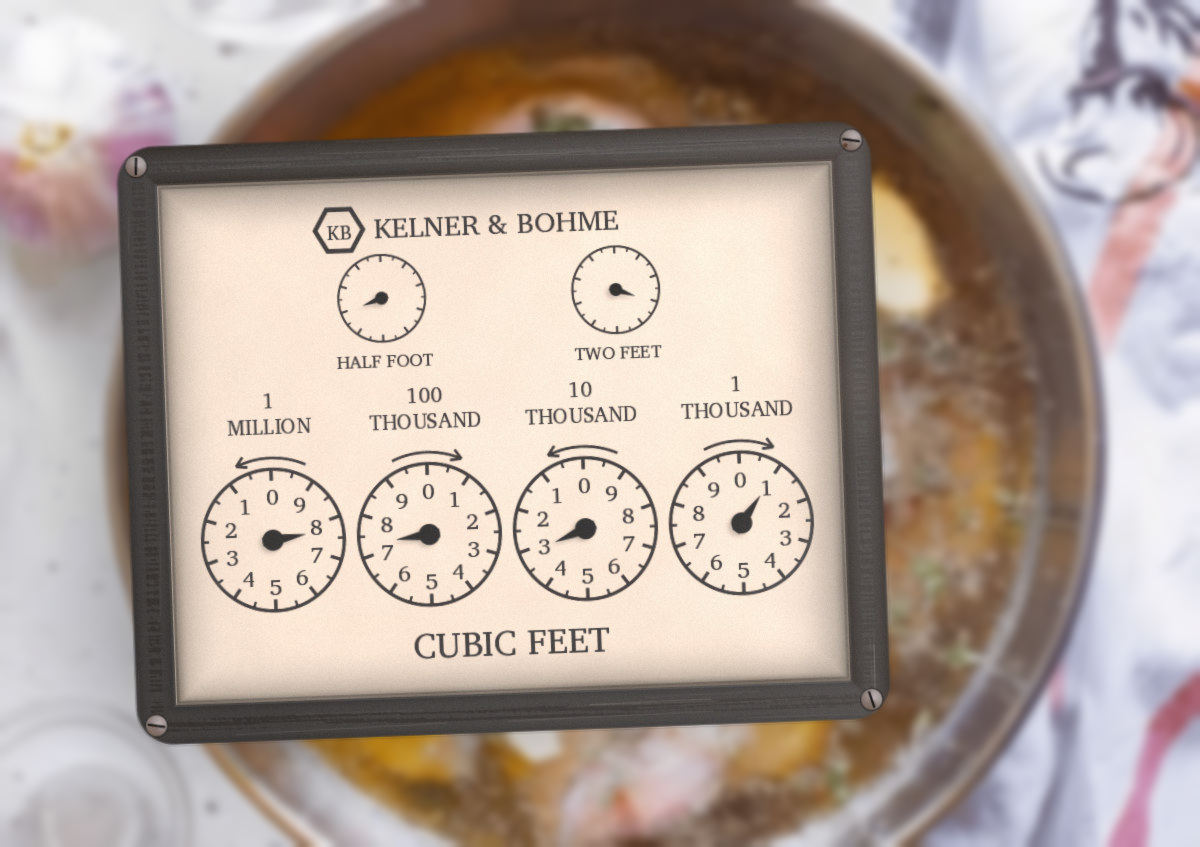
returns **773100** ft³
